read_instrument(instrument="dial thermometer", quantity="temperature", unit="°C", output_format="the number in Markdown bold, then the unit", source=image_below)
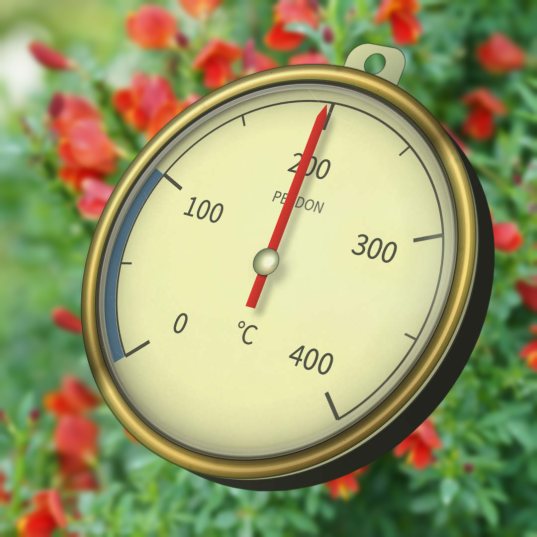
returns **200** °C
